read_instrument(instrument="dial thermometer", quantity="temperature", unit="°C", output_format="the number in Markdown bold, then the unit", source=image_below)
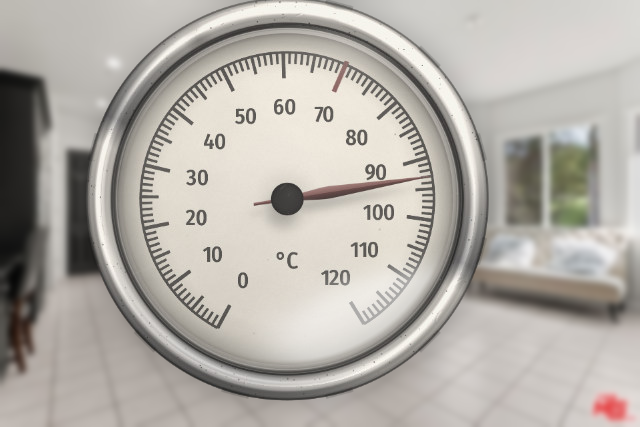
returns **93** °C
